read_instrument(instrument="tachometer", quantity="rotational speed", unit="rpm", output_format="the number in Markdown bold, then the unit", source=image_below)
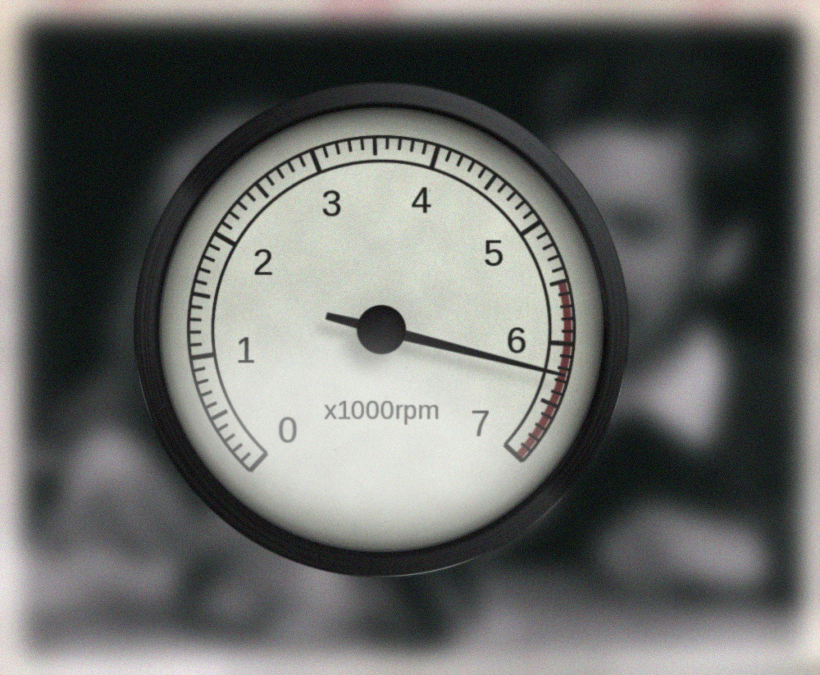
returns **6250** rpm
